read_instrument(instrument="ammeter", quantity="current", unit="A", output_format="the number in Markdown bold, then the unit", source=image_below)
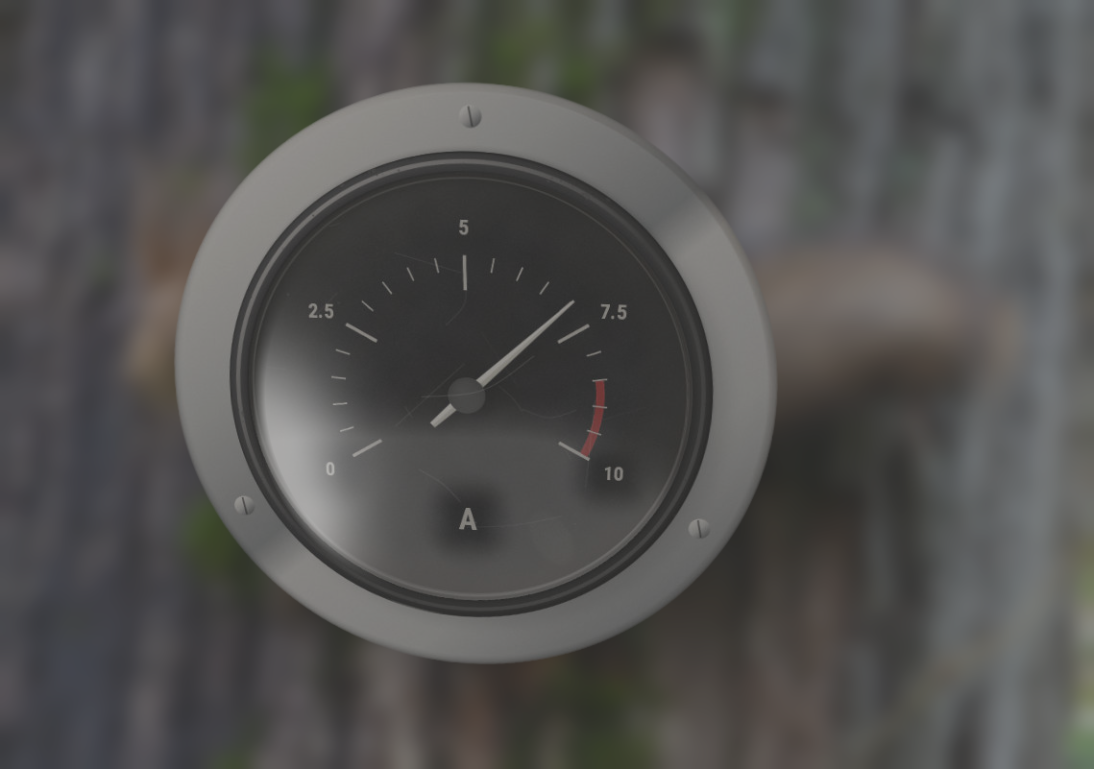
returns **7** A
